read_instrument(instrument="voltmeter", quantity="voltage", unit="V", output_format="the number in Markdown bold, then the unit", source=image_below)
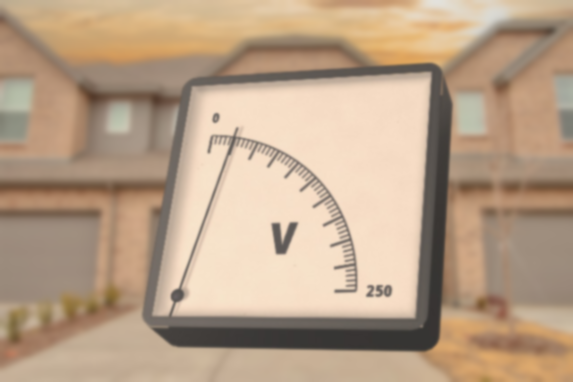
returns **25** V
